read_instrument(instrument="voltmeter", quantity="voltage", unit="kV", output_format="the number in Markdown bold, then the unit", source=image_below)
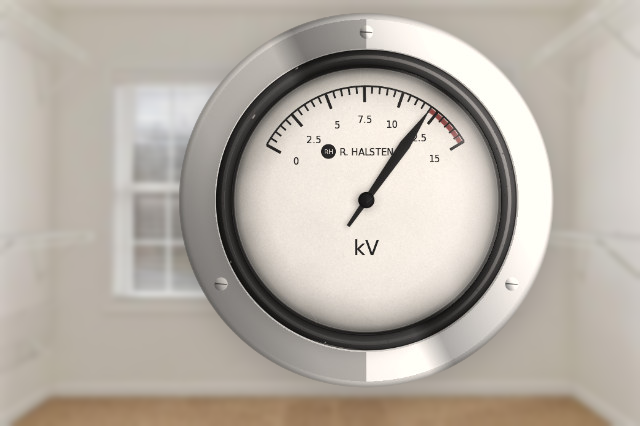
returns **12** kV
